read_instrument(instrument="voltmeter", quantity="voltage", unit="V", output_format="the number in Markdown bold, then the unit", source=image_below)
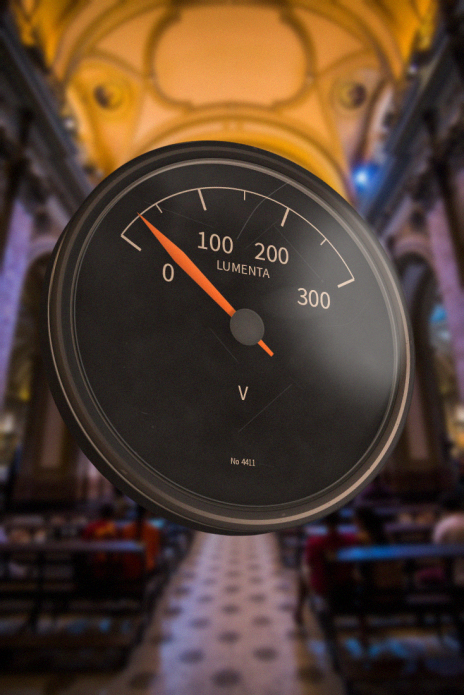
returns **25** V
